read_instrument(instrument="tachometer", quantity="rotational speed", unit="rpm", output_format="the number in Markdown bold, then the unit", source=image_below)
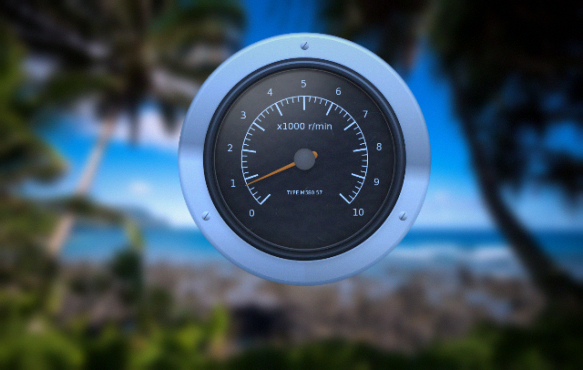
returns **800** rpm
